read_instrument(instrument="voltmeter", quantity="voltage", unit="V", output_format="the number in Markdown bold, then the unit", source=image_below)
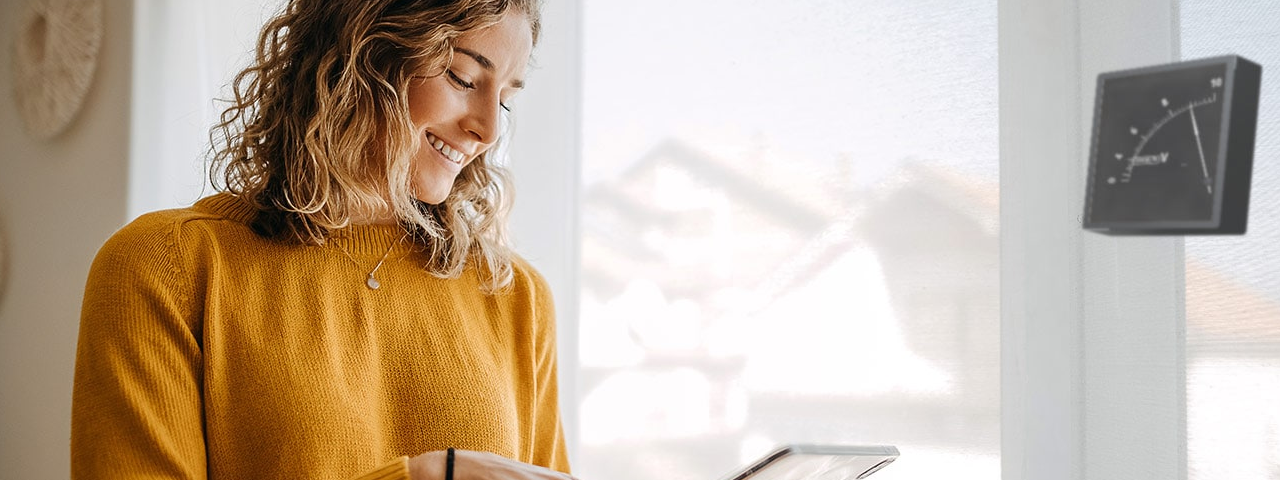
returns **9** V
